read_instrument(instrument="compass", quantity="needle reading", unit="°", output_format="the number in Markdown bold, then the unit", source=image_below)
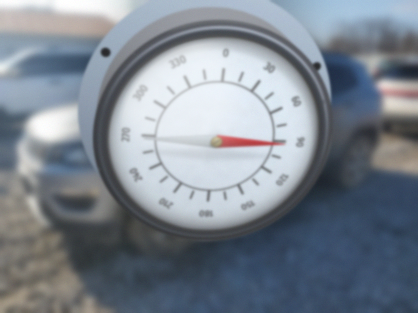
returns **90** °
